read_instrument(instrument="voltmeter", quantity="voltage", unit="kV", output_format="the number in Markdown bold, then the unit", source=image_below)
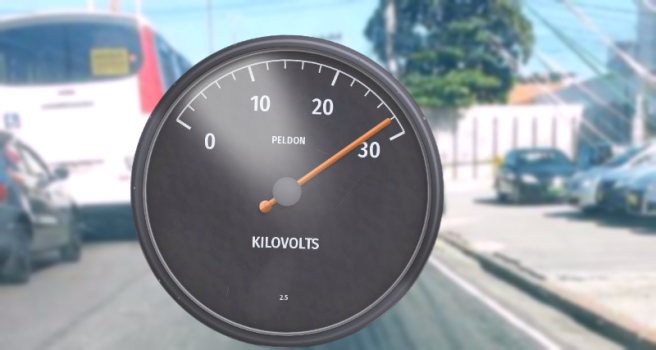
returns **28** kV
